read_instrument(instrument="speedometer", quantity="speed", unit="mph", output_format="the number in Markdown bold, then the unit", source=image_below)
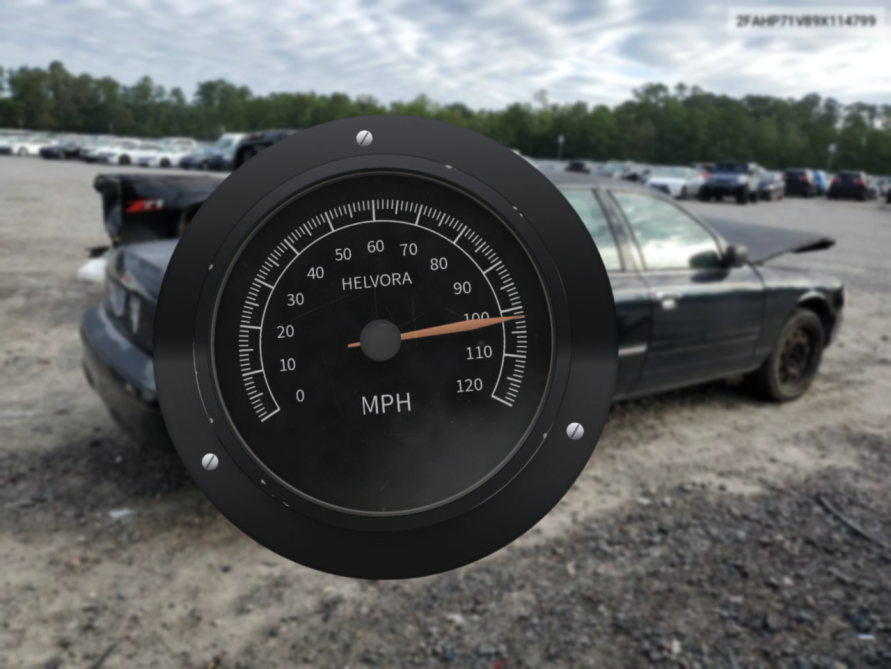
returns **102** mph
